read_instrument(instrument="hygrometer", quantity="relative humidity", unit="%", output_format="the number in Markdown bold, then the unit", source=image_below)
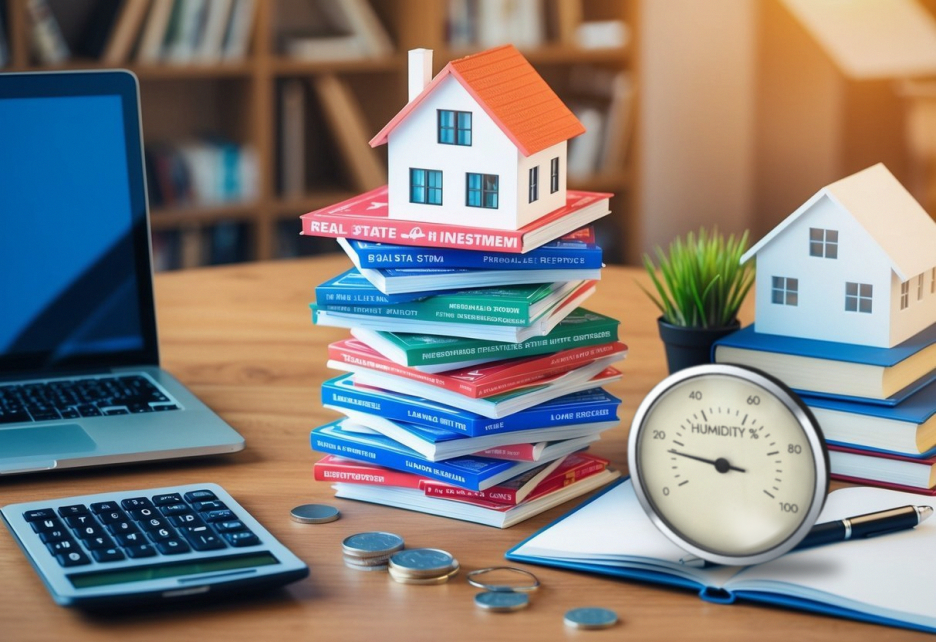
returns **16** %
